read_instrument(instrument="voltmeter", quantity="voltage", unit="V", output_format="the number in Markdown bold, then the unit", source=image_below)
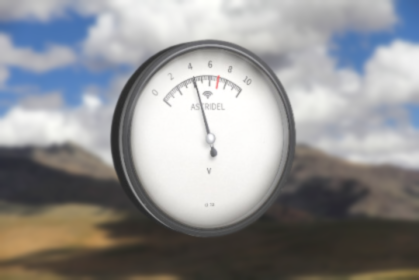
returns **4** V
